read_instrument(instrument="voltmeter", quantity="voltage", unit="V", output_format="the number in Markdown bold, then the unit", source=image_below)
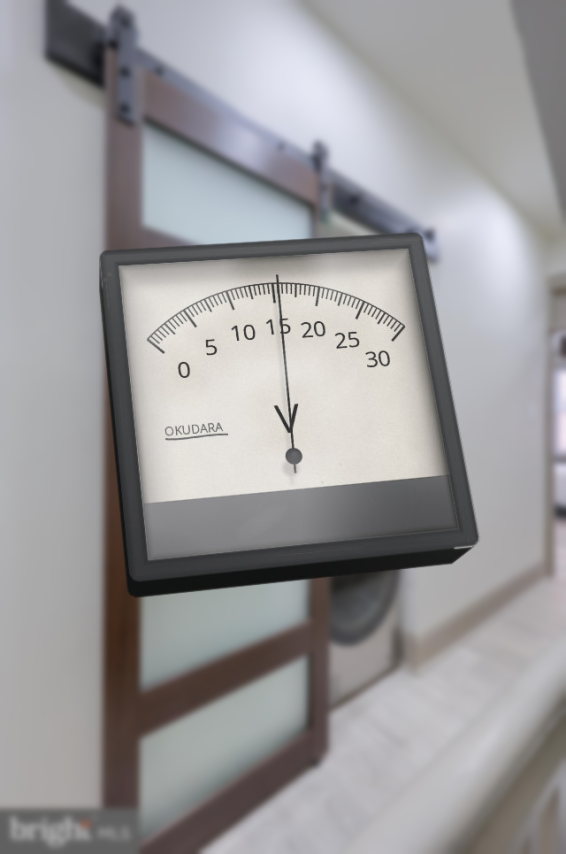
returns **15.5** V
